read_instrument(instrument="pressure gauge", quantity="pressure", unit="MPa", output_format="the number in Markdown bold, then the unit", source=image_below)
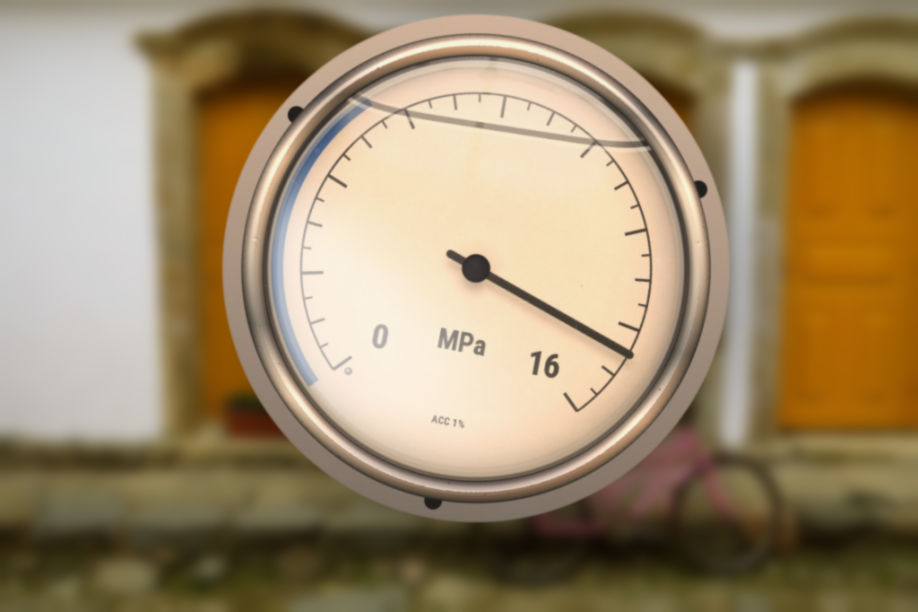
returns **14.5** MPa
